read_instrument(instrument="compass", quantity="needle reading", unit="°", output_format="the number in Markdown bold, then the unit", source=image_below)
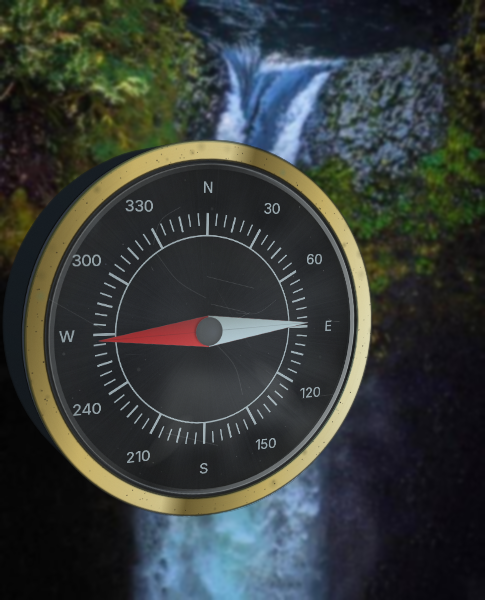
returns **267.5** °
